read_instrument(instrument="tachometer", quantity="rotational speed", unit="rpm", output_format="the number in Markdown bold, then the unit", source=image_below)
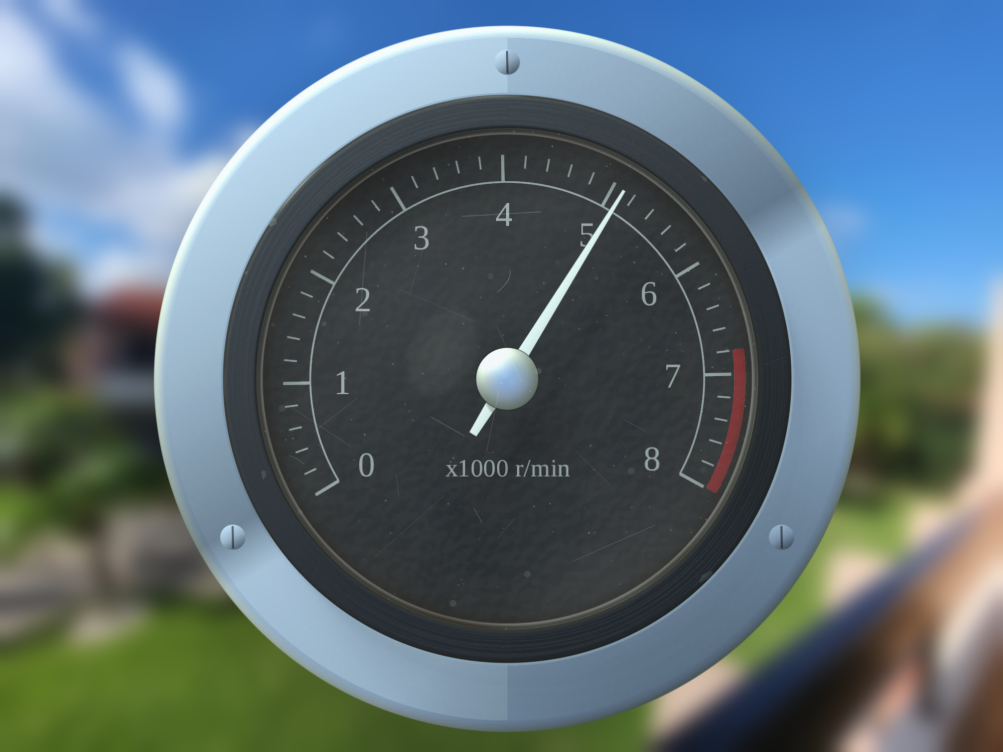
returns **5100** rpm
